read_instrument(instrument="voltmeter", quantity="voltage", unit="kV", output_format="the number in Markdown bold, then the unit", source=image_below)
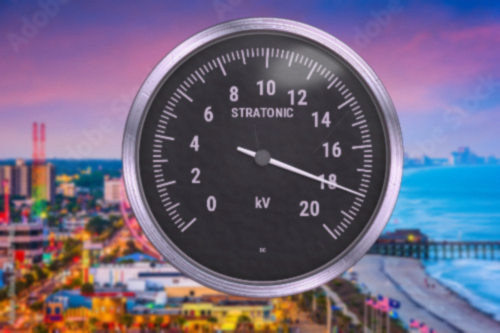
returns **18** kV
